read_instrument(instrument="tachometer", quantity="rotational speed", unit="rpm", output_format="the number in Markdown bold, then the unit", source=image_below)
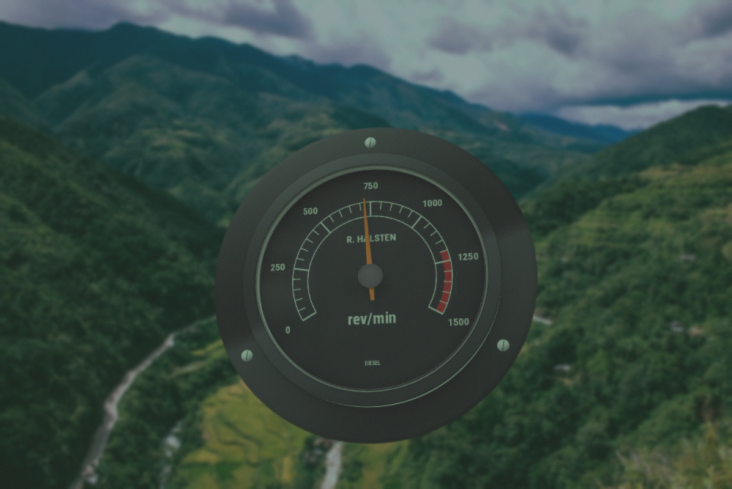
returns **725** rpm
